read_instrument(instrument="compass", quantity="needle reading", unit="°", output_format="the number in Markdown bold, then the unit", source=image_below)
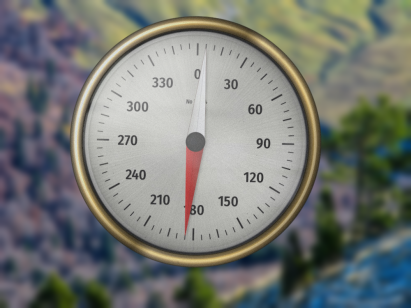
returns **185** °
